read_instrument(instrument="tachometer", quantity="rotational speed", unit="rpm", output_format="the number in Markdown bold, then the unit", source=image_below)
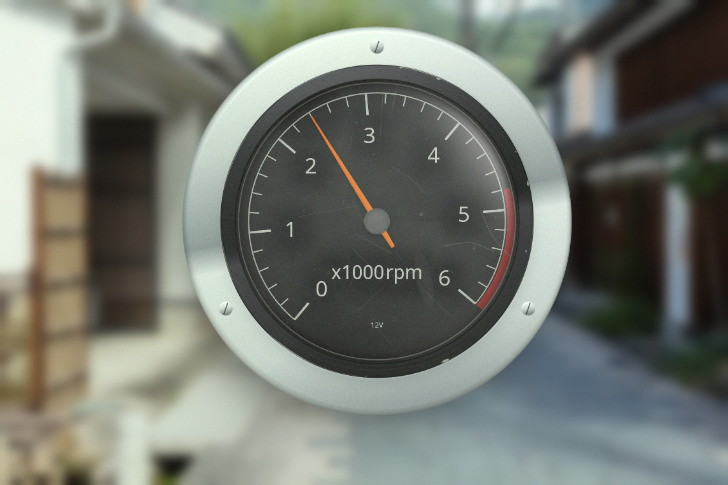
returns **2400** rpm
